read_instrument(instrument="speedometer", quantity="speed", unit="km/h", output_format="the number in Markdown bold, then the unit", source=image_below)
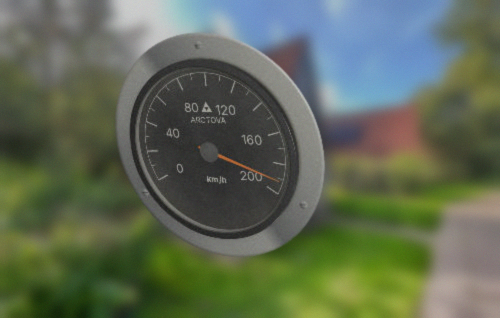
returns **190** km/h
